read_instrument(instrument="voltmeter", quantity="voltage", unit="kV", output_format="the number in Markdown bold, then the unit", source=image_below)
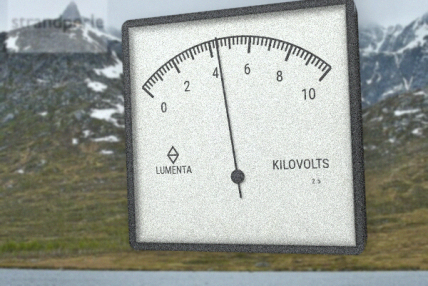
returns **4.4** kV
